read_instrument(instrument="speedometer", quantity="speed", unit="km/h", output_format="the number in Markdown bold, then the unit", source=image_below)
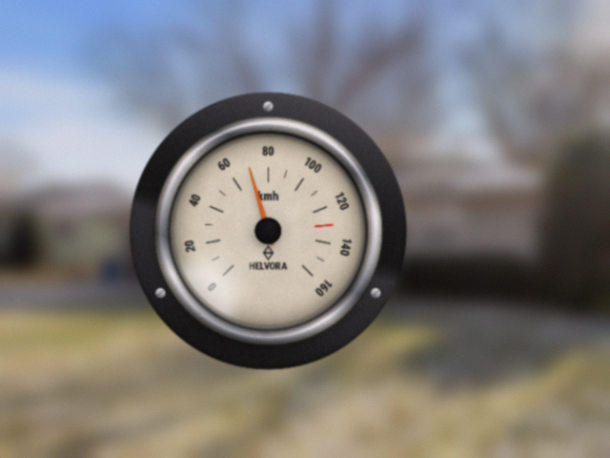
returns **70** km/h
